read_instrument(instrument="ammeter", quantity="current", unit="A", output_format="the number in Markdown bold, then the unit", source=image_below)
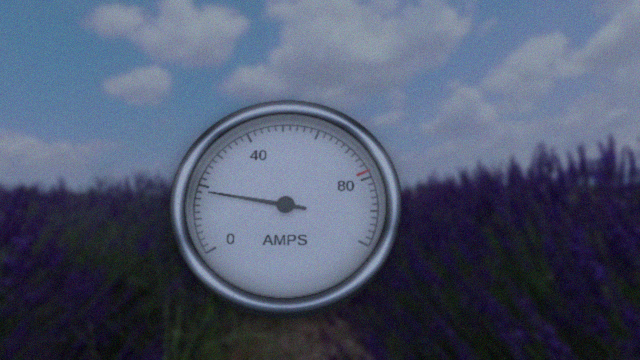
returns **18** A
